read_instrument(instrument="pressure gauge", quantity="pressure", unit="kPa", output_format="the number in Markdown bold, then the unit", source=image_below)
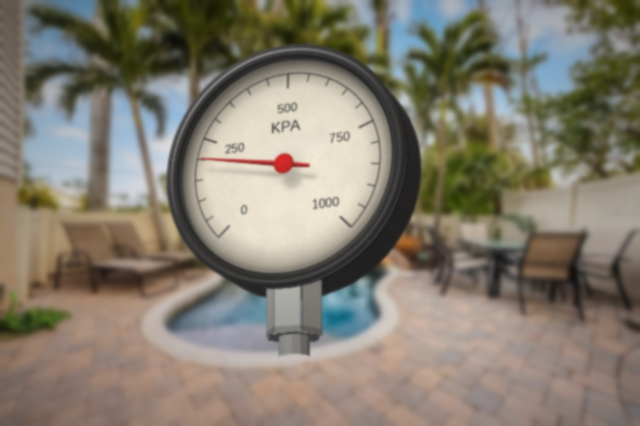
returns **200** kPa
